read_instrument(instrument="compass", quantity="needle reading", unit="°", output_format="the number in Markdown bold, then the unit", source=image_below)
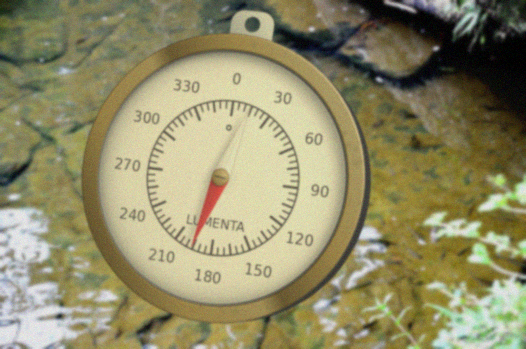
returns **195** °
